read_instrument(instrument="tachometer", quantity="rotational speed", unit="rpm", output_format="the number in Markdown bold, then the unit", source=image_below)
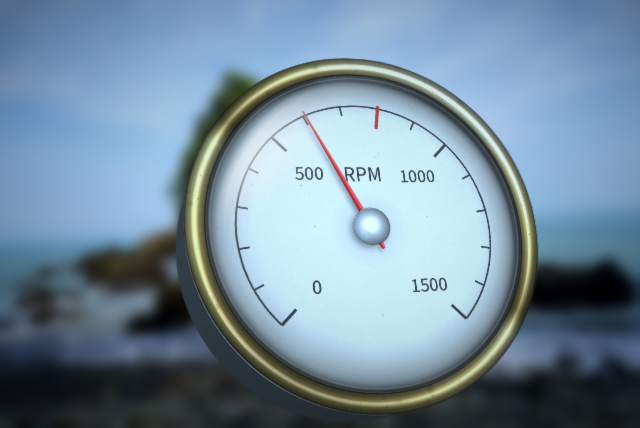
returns **600** rpm
